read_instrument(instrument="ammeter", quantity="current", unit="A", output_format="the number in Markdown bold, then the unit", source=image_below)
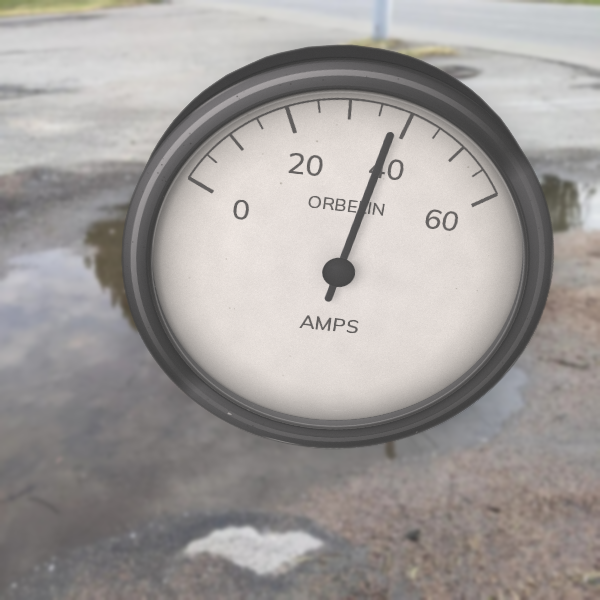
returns **37.5** A
